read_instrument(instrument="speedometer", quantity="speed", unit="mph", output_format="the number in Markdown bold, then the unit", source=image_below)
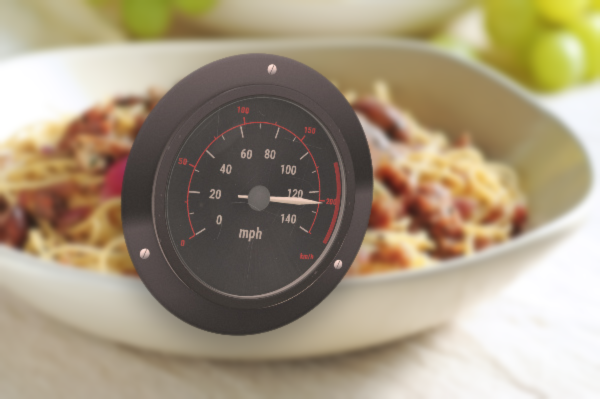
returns **125** mph
